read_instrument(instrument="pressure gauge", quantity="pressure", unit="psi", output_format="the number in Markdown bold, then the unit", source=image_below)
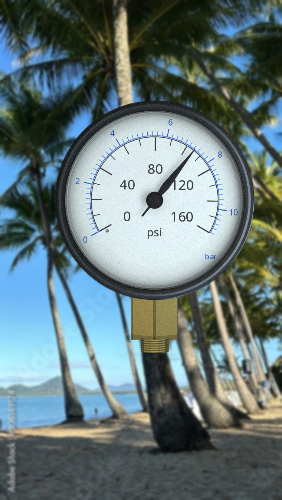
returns **105** psi
